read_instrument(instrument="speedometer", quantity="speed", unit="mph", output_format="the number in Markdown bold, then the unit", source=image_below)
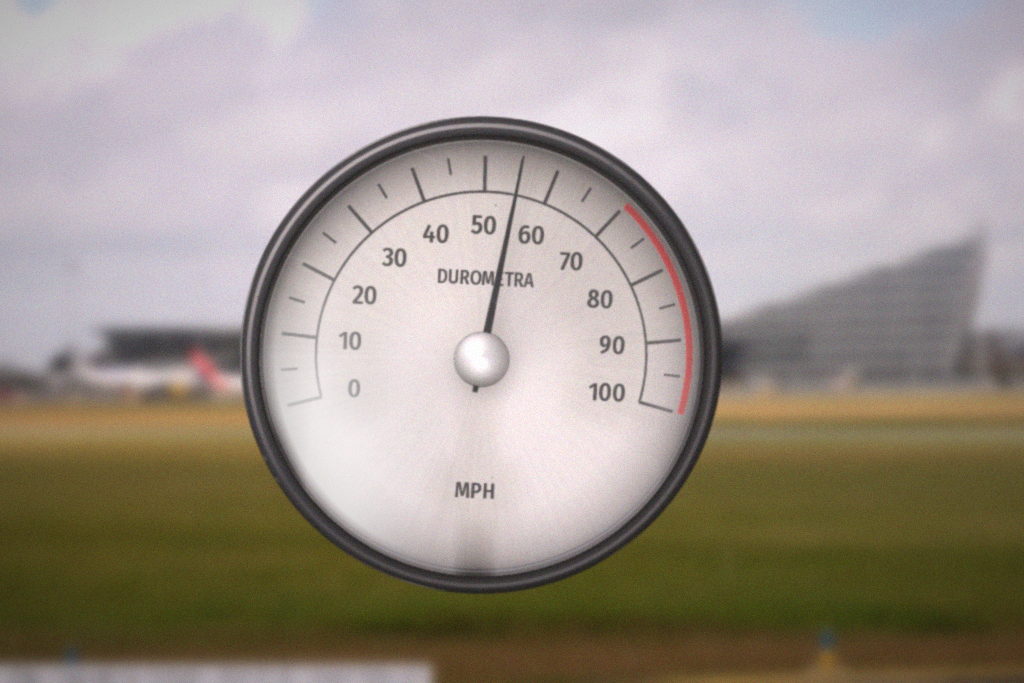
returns **55** mph
